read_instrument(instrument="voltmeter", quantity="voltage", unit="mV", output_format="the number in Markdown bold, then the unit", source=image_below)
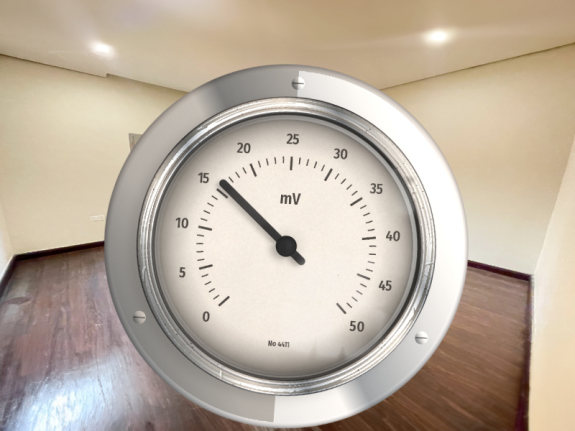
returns **16** mV
